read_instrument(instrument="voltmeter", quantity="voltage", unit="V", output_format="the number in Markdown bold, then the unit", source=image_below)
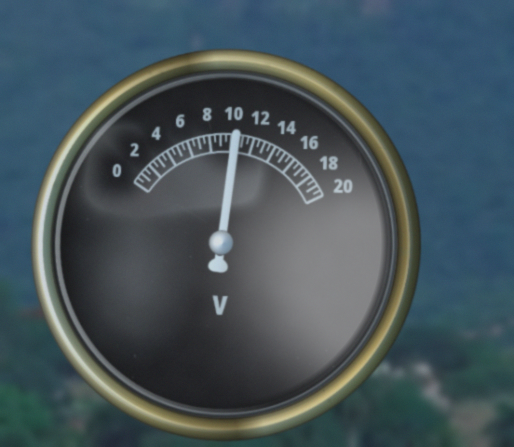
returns **10.5** V
